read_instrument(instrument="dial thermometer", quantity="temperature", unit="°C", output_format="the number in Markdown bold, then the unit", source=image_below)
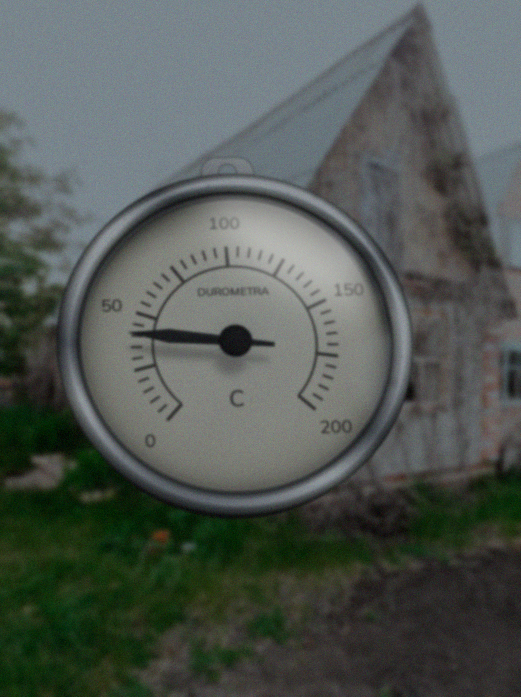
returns **40** °C
